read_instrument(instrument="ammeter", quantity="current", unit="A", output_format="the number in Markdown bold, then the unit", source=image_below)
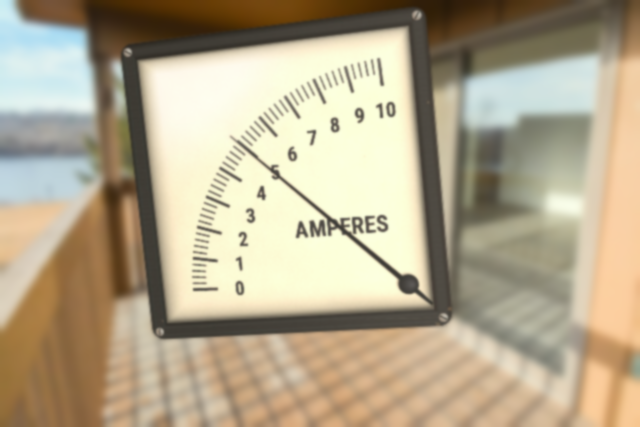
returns **5** A
